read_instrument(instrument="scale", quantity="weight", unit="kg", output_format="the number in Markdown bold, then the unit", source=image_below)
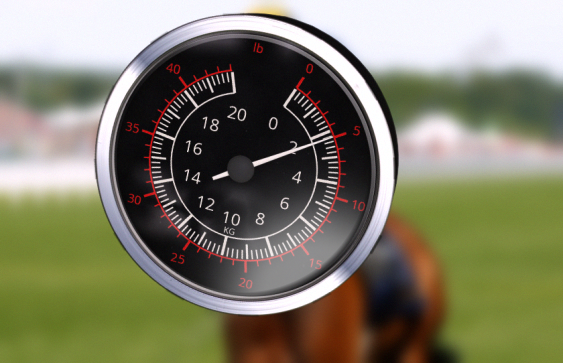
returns **2.2** kg
